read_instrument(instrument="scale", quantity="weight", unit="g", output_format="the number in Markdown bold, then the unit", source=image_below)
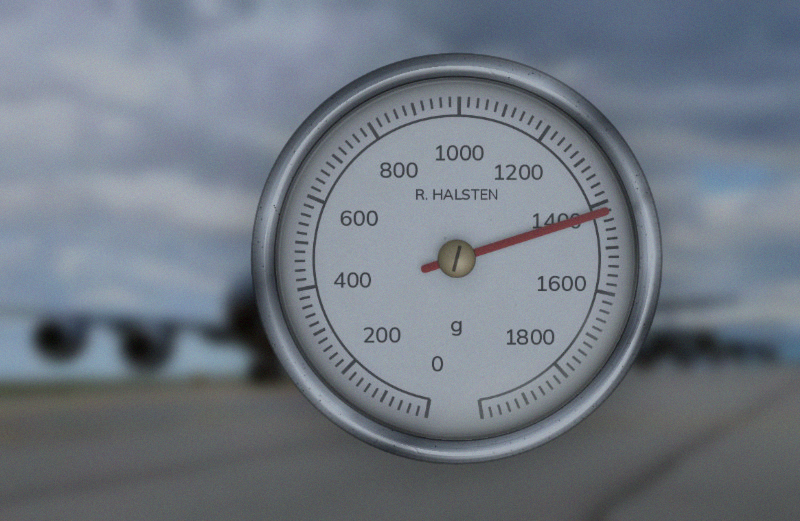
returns **1420** g
